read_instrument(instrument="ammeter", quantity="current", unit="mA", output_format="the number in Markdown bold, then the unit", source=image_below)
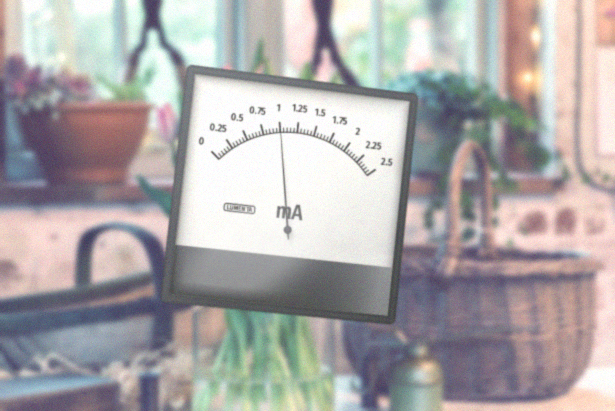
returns **1** mA
